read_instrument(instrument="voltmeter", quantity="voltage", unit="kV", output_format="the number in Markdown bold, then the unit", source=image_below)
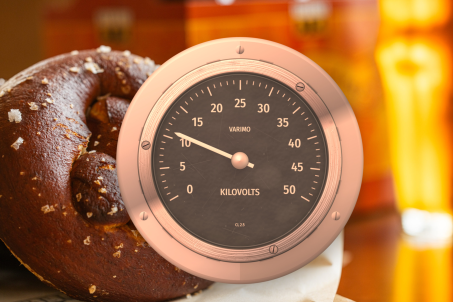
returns **11** kV
